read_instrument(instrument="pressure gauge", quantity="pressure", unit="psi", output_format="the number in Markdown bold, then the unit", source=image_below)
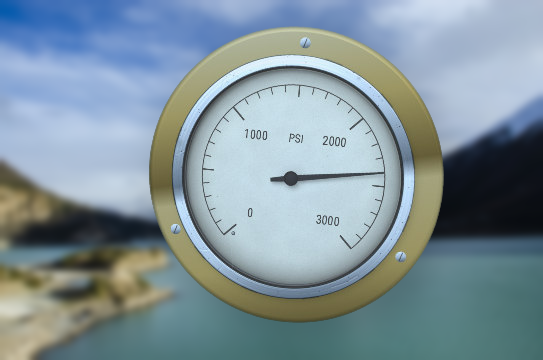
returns **2400** psi
